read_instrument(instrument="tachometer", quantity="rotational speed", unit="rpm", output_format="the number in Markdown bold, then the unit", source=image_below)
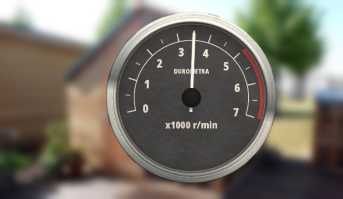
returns **3500** rpm
